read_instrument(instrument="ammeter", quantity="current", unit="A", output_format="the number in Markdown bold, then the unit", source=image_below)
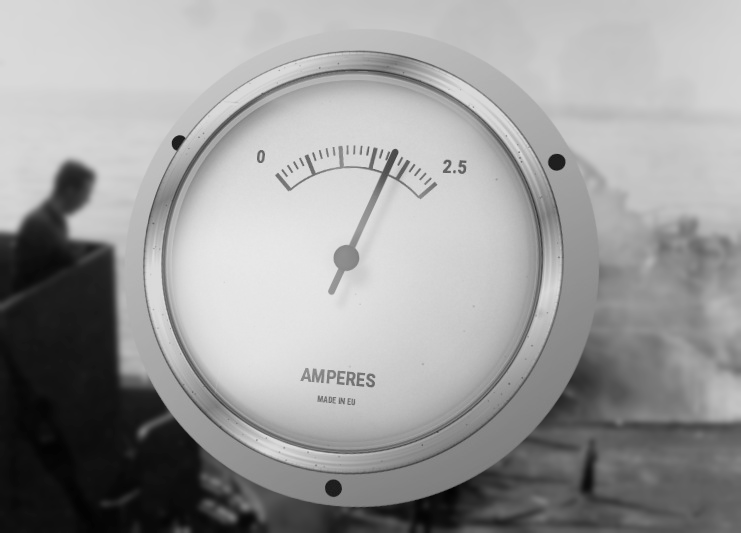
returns **1.8** A
